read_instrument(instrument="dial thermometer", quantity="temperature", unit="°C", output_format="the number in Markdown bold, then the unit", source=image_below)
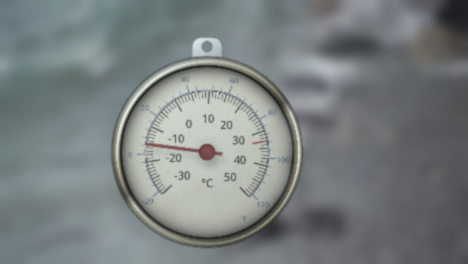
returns **-15** °C
